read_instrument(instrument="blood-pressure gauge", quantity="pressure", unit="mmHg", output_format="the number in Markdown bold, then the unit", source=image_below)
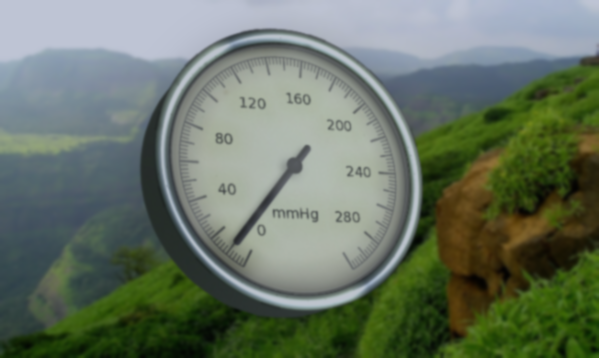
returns **10** mmHg
